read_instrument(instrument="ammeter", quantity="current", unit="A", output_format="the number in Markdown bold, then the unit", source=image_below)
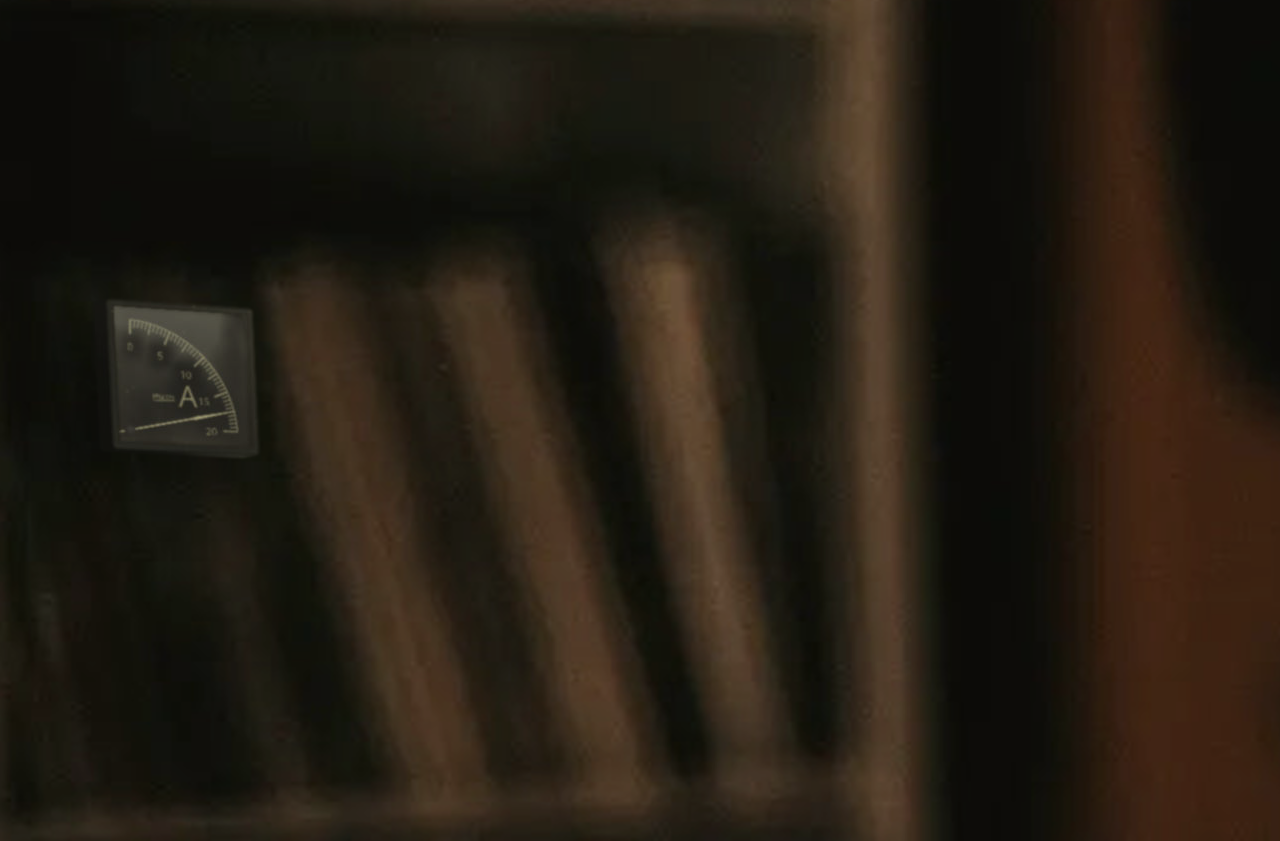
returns **17.5** A
